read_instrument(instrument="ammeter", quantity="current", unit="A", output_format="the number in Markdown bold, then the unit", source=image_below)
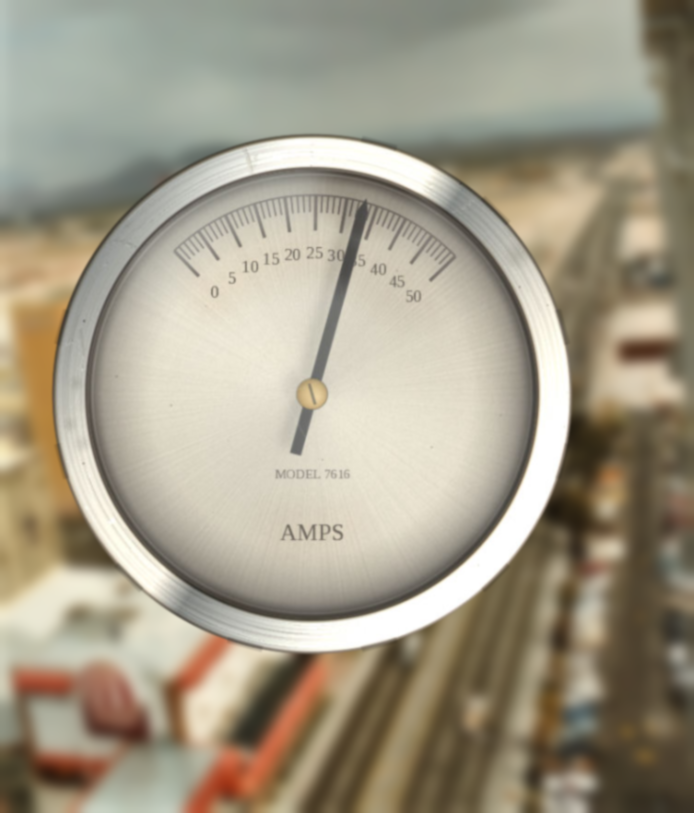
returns **33** A
